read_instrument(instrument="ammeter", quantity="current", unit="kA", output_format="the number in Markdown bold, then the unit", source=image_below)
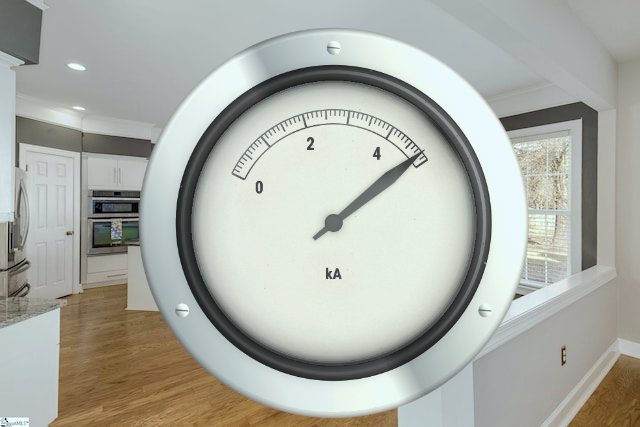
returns **4.8** kA
